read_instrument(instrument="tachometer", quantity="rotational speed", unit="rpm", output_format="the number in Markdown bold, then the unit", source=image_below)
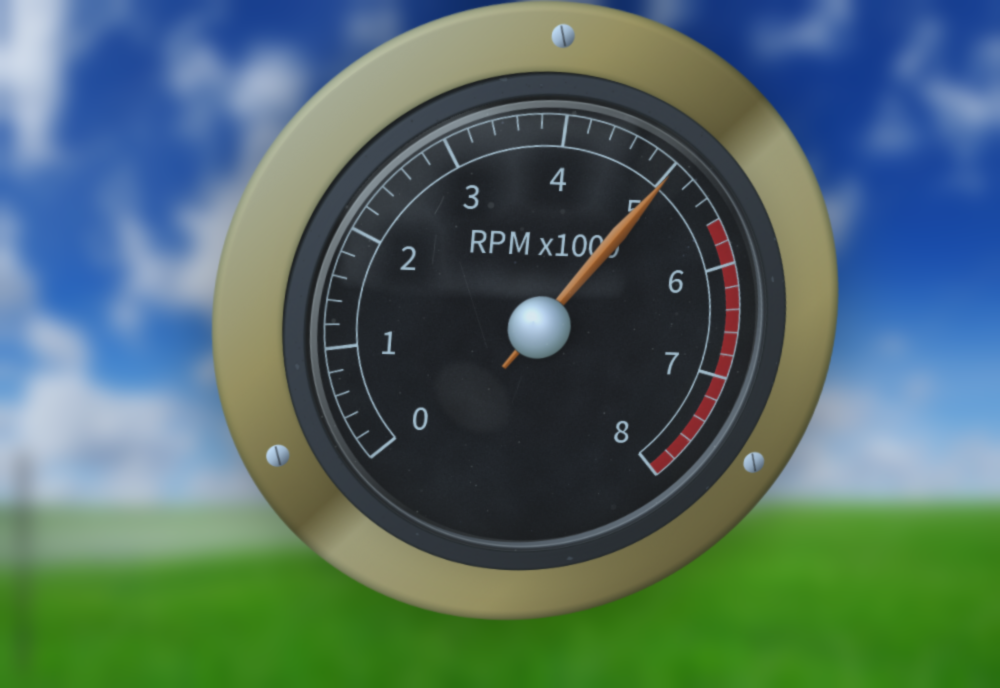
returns **5000** rpm
